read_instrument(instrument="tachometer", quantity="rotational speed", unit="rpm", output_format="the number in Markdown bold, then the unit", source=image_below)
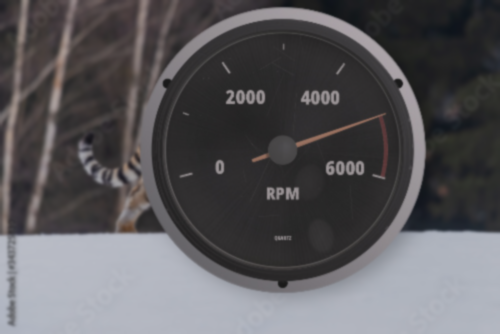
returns **5000** rpm
